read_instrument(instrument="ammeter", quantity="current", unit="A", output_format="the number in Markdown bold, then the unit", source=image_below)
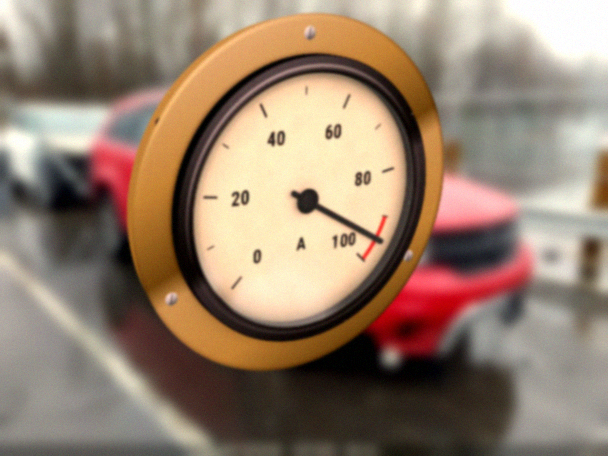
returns **95** A
